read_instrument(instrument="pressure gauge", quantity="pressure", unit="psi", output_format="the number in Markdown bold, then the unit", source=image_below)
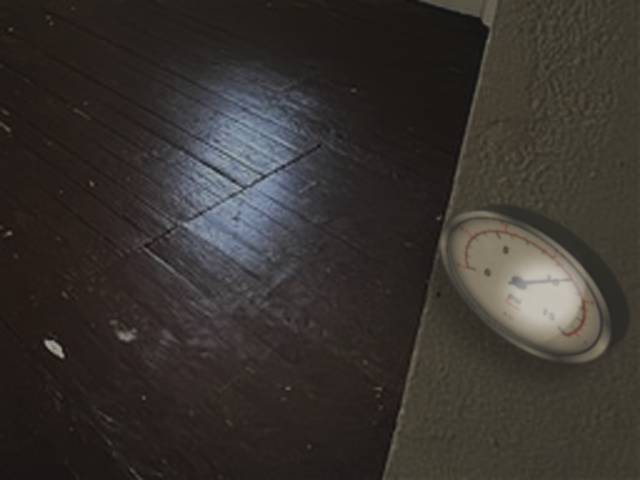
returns **10** psi
